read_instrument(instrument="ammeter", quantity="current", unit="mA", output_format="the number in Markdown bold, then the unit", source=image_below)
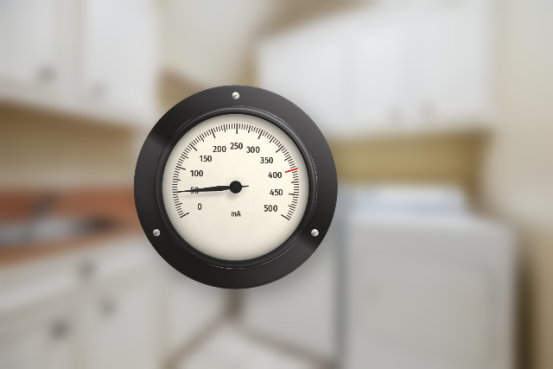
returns **50** mA
